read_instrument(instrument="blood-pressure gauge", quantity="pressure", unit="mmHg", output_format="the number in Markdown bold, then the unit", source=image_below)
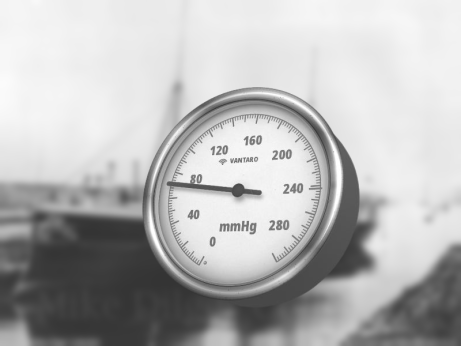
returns **70** mmHg
